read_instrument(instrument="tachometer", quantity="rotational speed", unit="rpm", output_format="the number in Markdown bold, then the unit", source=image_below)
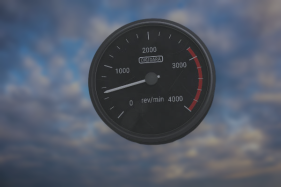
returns **500** rpm
